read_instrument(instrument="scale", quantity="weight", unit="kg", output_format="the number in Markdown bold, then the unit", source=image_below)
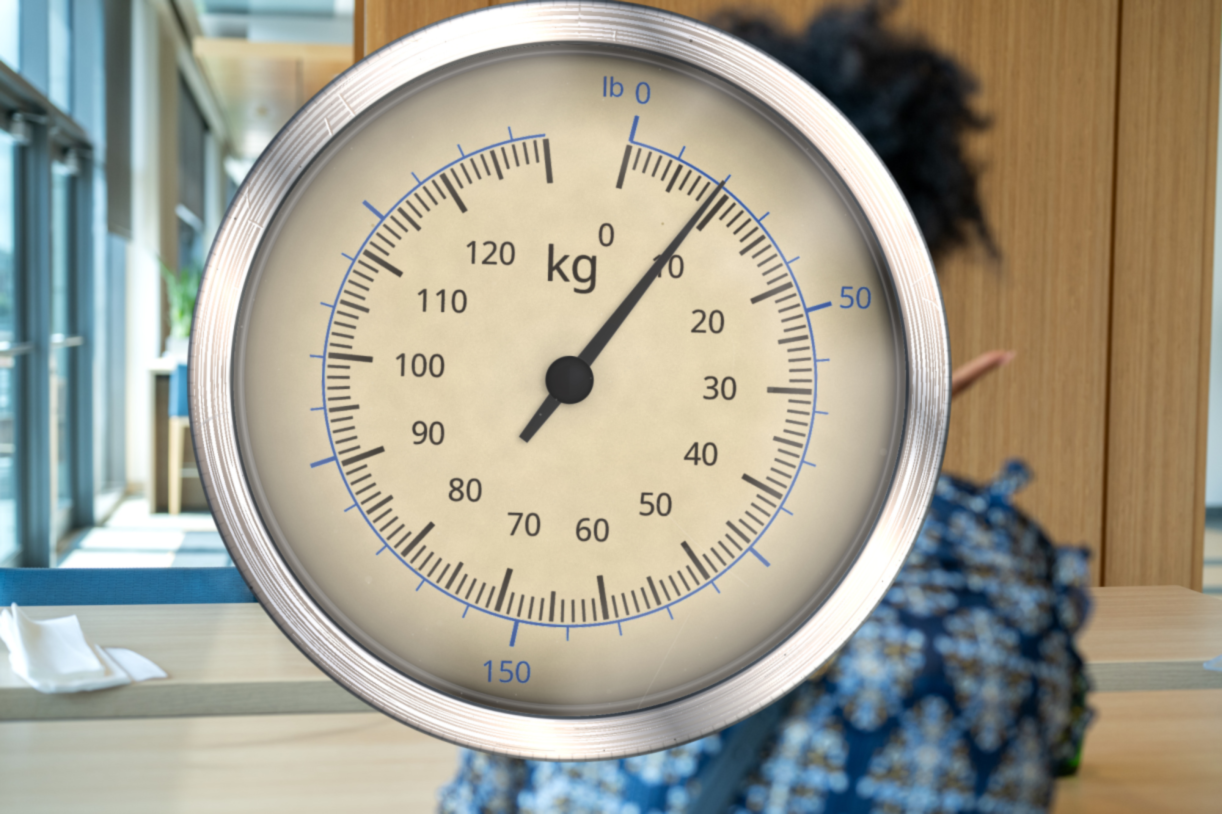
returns **9** kg
